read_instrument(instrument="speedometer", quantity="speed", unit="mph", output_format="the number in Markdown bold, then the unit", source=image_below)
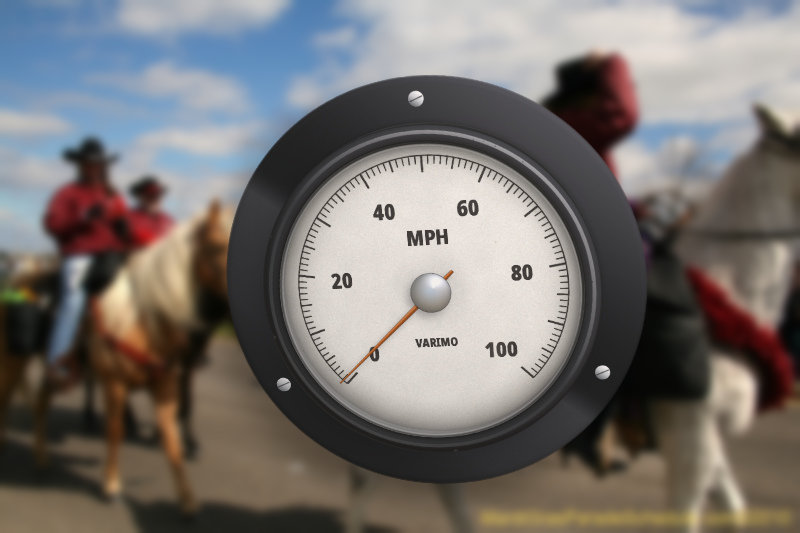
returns **1** mph
